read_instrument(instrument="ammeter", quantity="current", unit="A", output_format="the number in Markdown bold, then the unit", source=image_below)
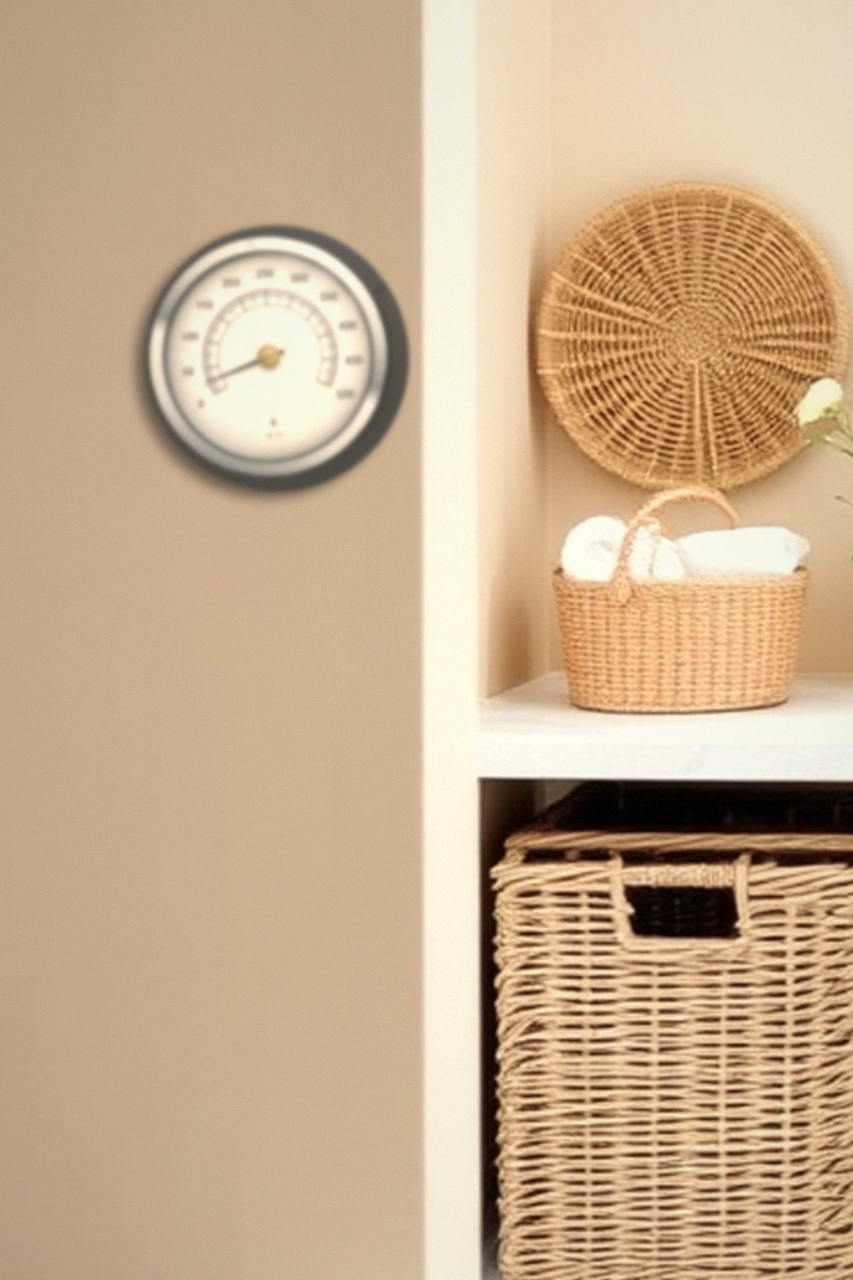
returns **25** A
